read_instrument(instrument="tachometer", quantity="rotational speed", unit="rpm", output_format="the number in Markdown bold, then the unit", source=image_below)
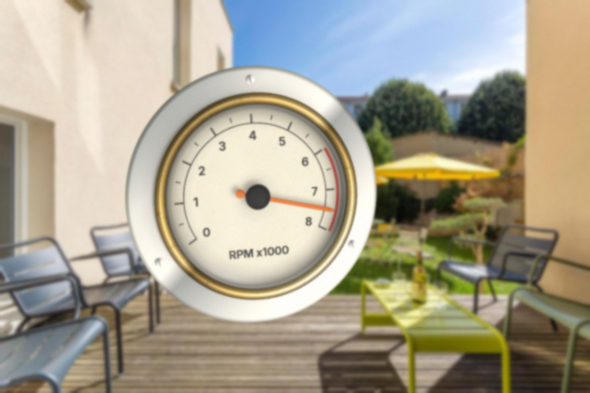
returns **7500** rpm
